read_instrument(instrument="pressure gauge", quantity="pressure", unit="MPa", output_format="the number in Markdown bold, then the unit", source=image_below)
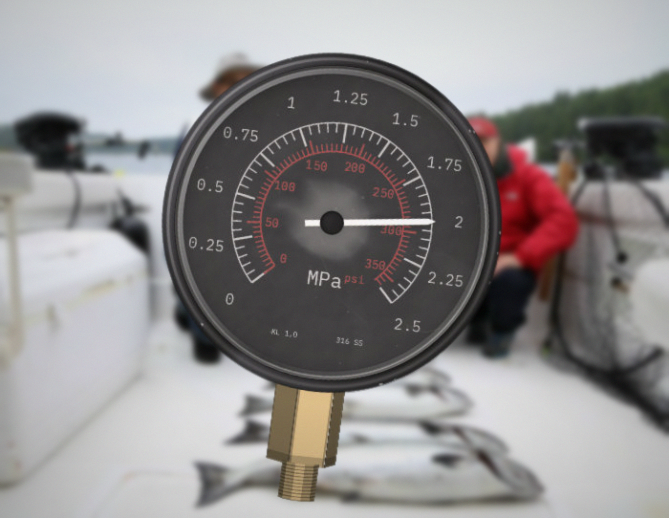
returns **2** MPa
